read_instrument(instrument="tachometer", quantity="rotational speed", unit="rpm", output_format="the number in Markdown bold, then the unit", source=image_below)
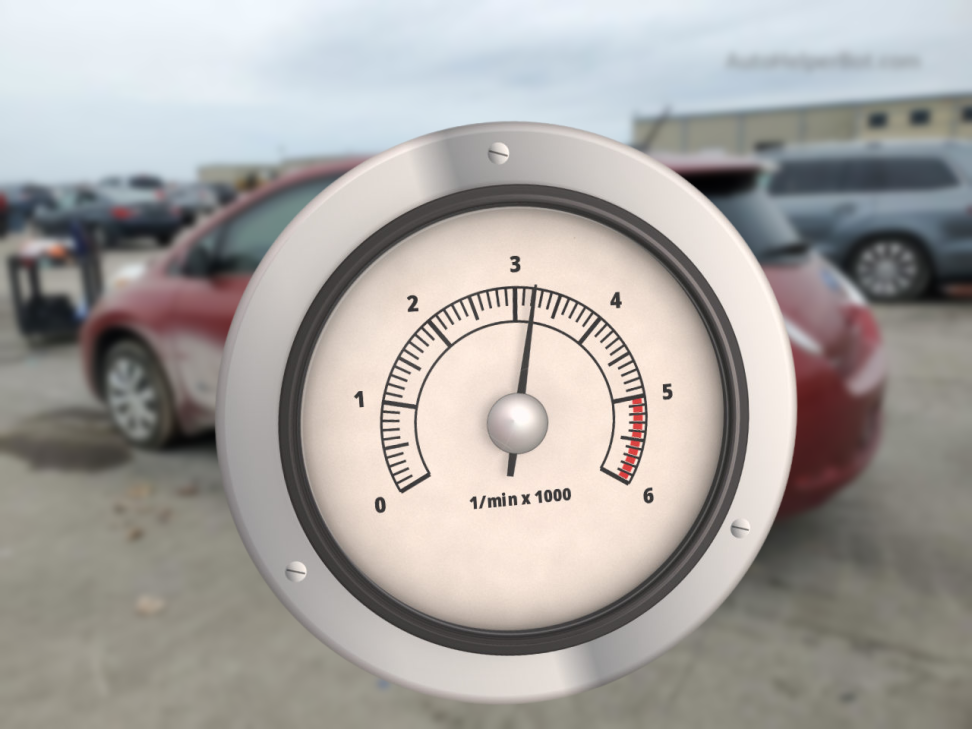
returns **3200** rpm
